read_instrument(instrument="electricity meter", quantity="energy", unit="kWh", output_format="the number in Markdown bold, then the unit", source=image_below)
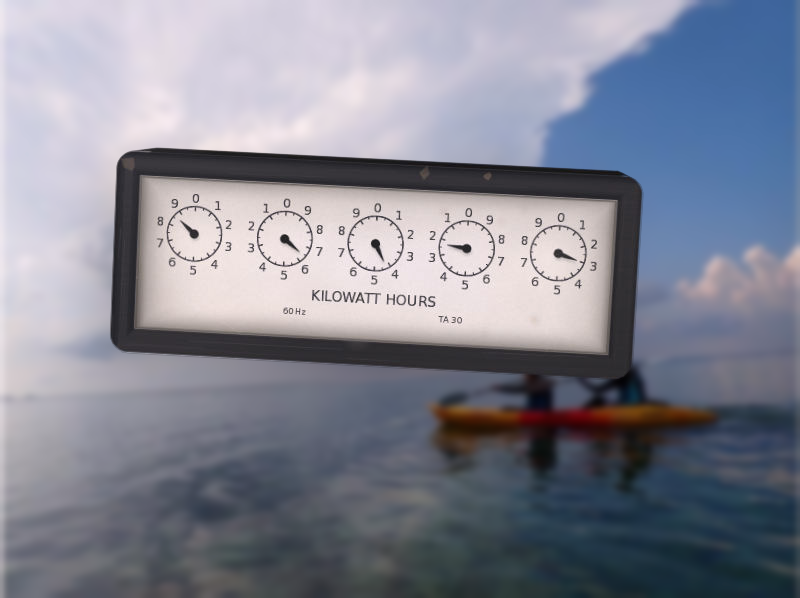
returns **86423** kWh
